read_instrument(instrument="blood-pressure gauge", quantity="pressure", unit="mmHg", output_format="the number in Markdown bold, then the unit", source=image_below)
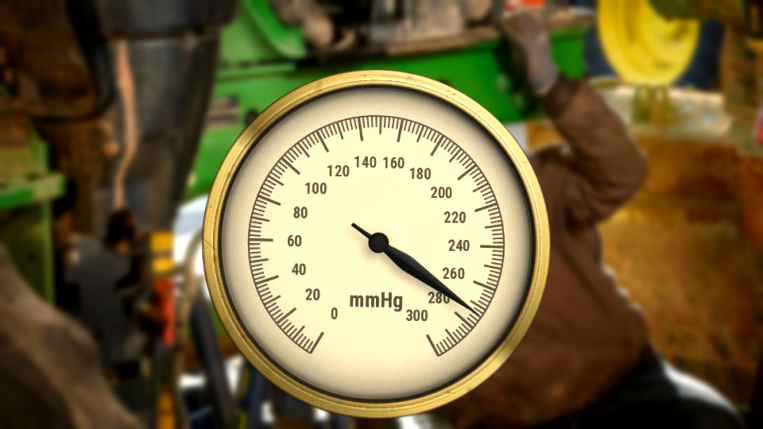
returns **274** mmHg
